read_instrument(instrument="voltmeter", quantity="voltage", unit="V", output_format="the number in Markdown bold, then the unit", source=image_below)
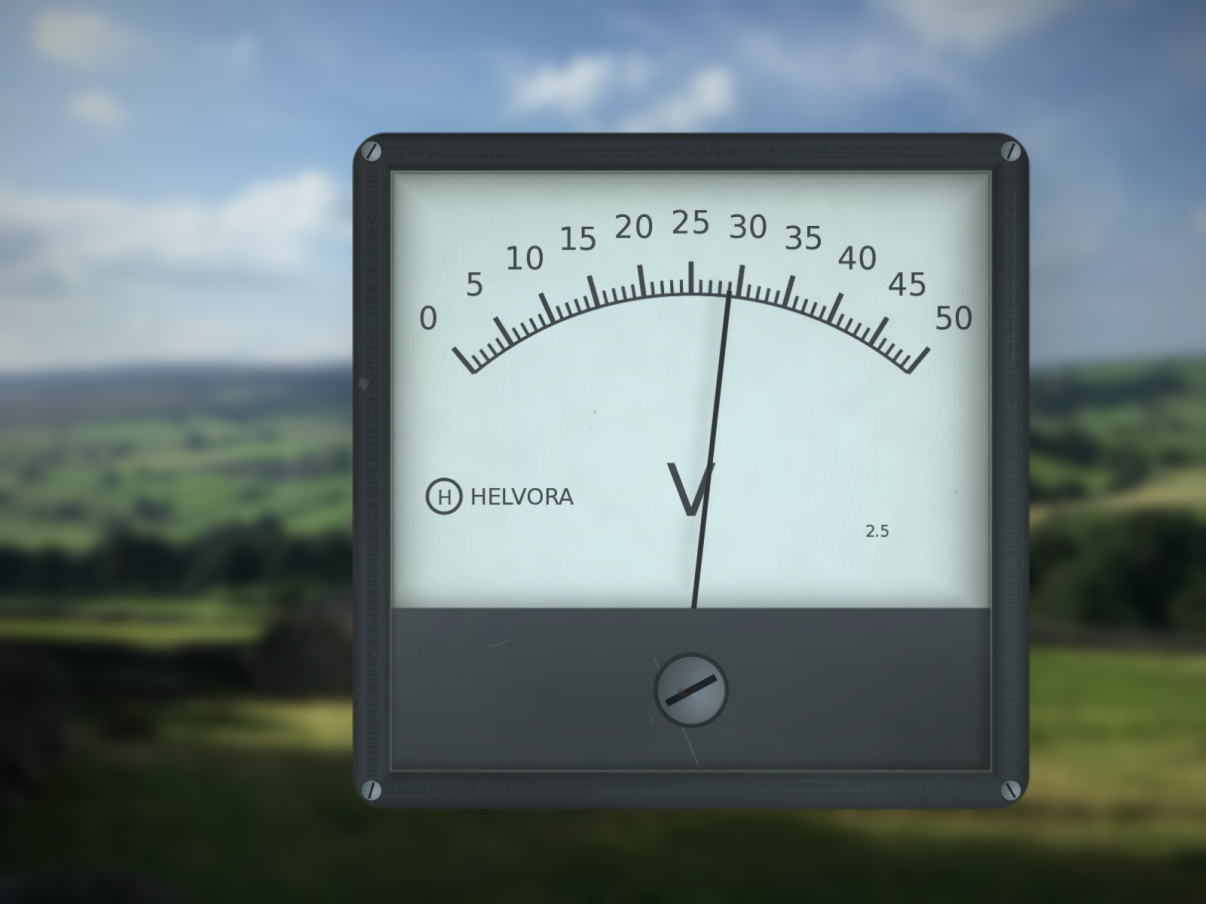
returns **29** V
